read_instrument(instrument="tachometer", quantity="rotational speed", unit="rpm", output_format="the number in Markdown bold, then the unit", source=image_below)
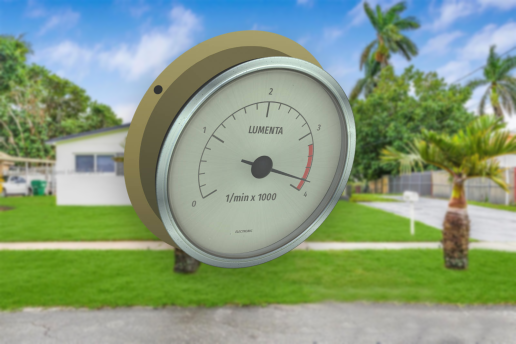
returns **3800** rpm
